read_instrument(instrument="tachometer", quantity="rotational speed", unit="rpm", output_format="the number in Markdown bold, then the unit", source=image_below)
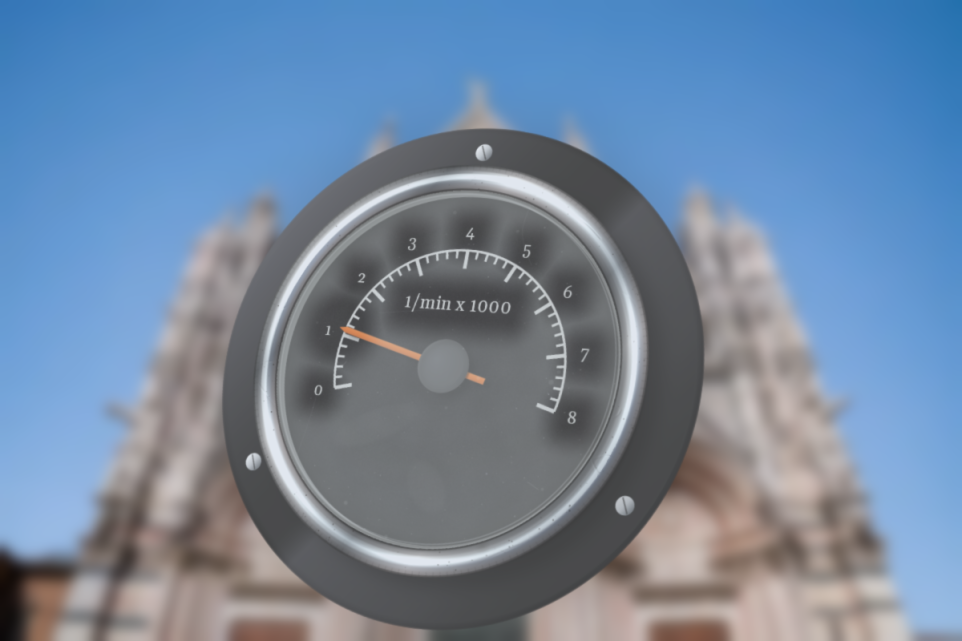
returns **1100** rpm
